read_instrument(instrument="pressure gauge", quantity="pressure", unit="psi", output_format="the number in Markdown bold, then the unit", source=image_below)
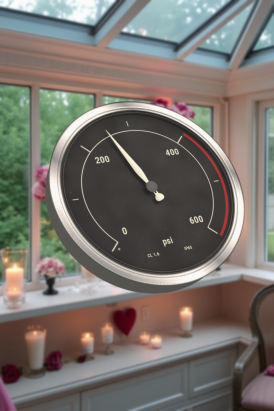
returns **250** psi
